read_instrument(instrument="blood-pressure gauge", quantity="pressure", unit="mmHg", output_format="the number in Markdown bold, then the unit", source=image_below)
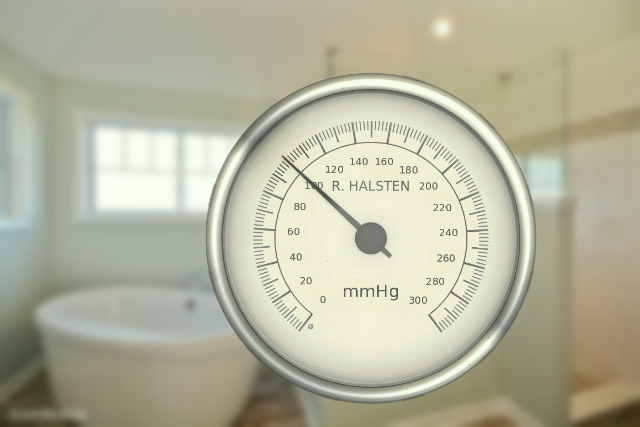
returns **100** mmHg
